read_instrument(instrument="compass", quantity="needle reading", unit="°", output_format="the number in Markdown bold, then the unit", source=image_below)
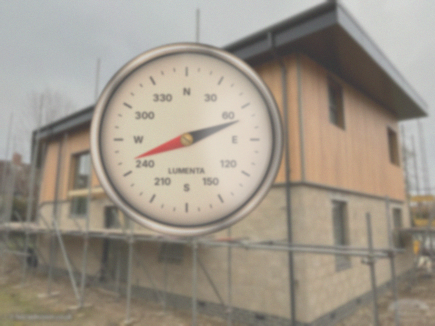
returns **250** °
